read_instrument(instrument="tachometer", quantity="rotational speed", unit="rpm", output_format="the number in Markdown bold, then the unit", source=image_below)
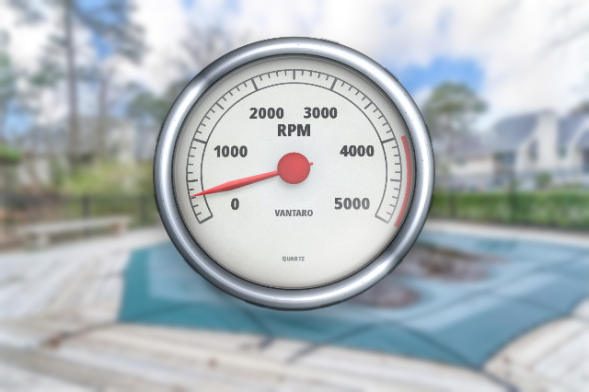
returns **300** rpm
